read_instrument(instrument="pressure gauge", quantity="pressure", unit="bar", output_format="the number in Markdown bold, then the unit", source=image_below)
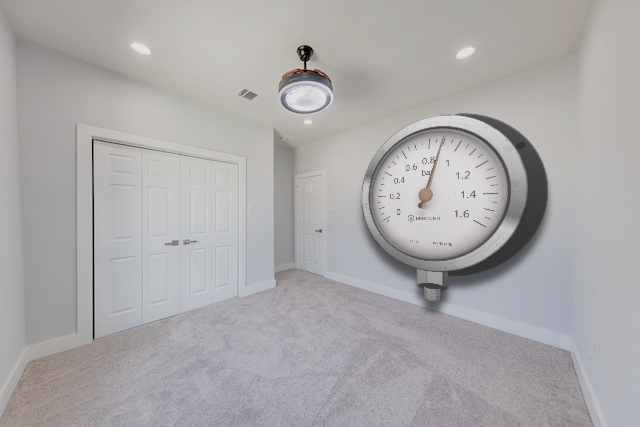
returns **0.9** bar
